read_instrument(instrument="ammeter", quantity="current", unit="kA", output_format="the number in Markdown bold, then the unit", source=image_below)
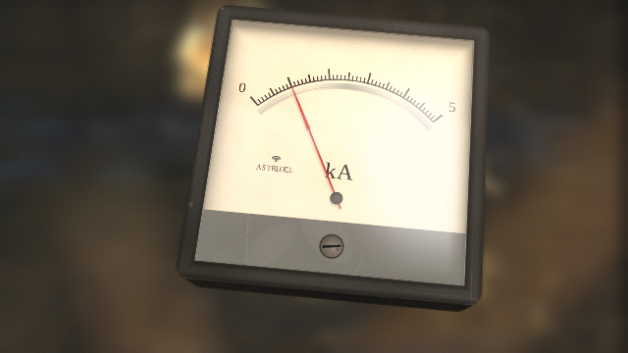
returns **1** kA
